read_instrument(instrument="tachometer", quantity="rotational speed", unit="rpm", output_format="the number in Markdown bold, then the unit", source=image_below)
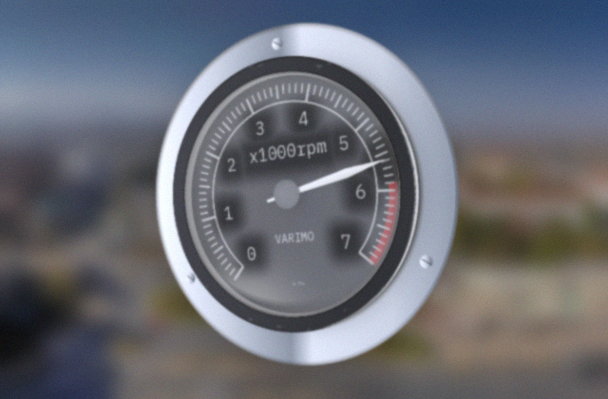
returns **5600** rpm
